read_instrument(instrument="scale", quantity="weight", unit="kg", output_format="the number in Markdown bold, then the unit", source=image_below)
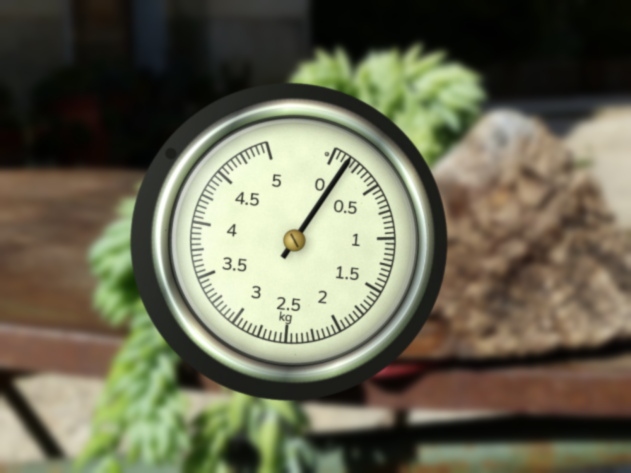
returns **0.15** kg
